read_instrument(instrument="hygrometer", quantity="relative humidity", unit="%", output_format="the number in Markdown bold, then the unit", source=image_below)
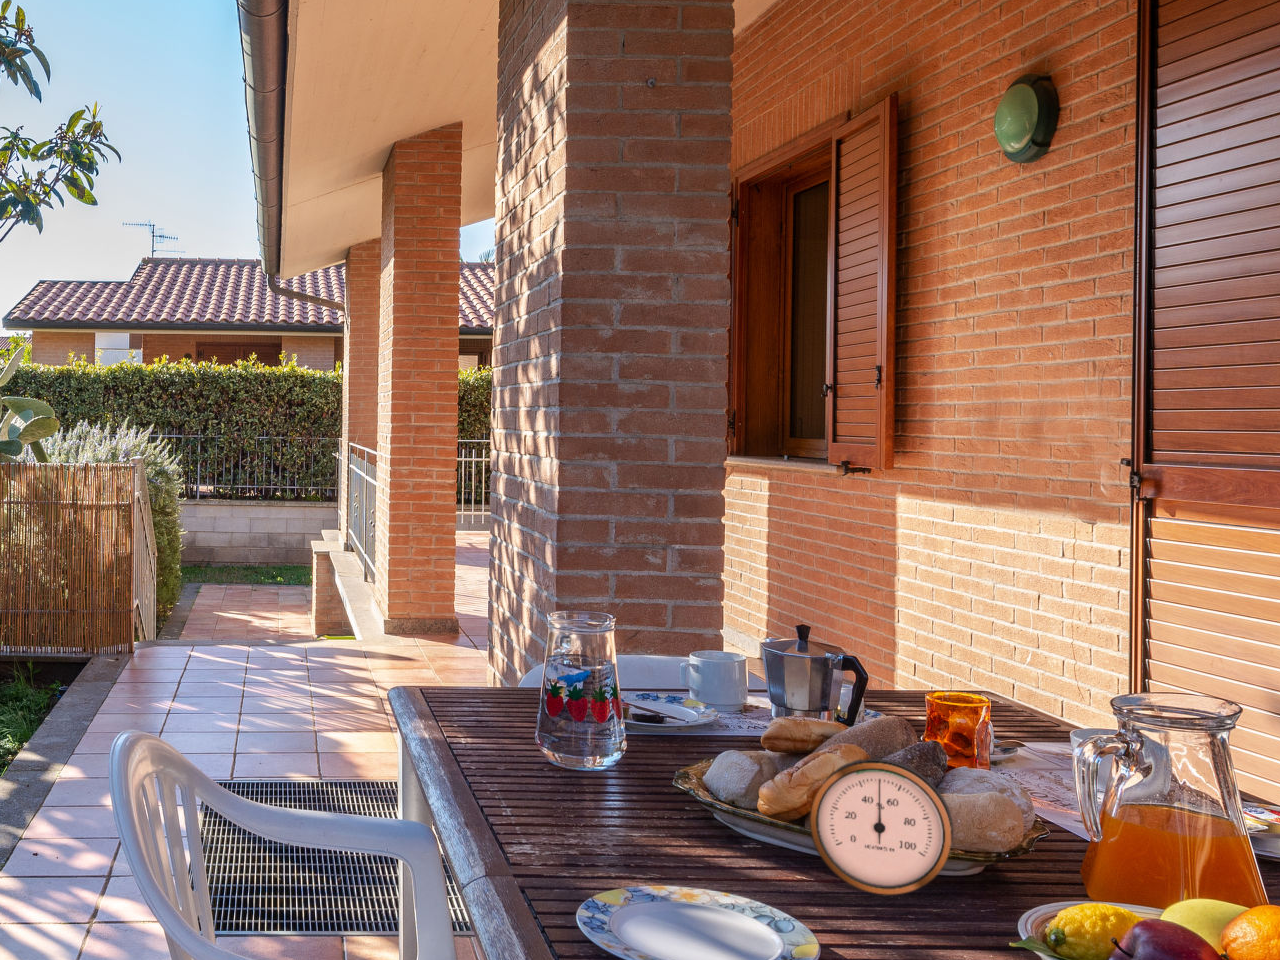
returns **50** %
